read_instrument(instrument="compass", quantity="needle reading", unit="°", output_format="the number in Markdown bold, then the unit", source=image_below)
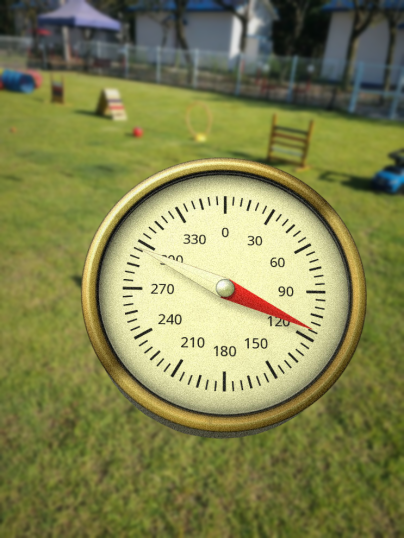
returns **115** °
